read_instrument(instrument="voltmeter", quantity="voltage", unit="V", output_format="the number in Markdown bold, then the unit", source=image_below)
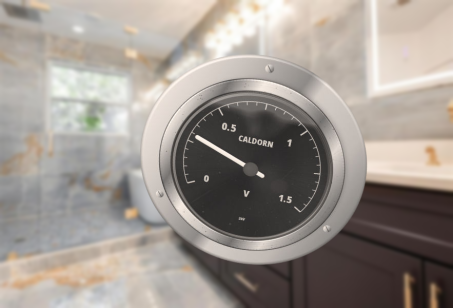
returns **0.3** V
